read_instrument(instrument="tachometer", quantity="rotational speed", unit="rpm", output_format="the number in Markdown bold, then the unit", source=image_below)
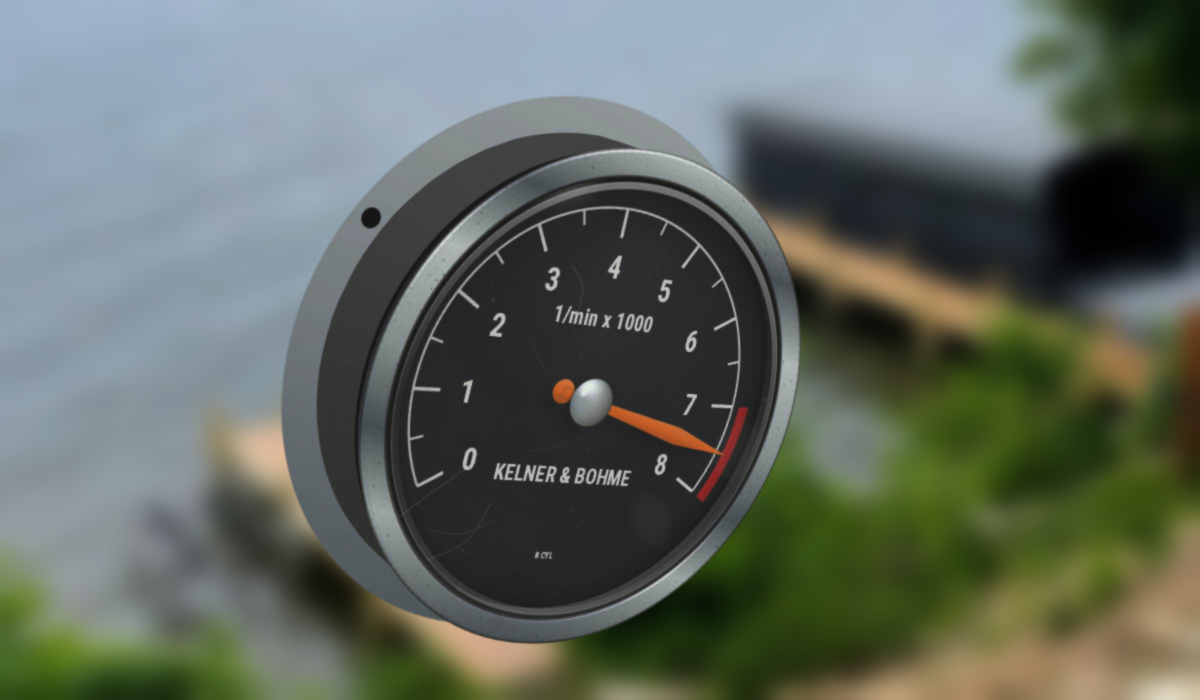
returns **7500** rpm
